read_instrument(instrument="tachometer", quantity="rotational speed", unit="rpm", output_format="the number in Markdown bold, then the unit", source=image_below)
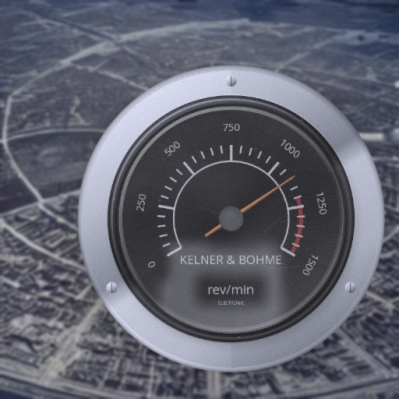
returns **1100** rpm
